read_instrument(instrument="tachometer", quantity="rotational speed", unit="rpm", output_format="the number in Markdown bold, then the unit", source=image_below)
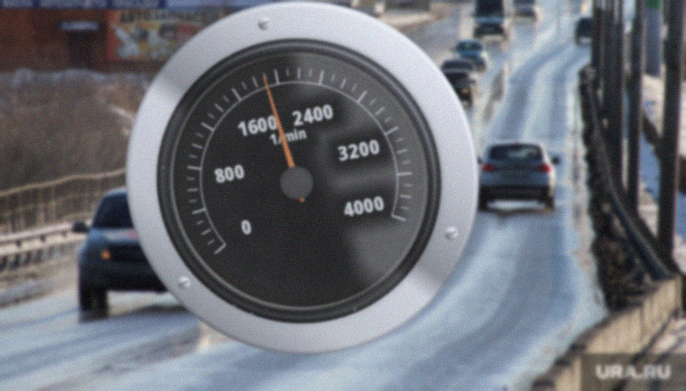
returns **1900** rpm
